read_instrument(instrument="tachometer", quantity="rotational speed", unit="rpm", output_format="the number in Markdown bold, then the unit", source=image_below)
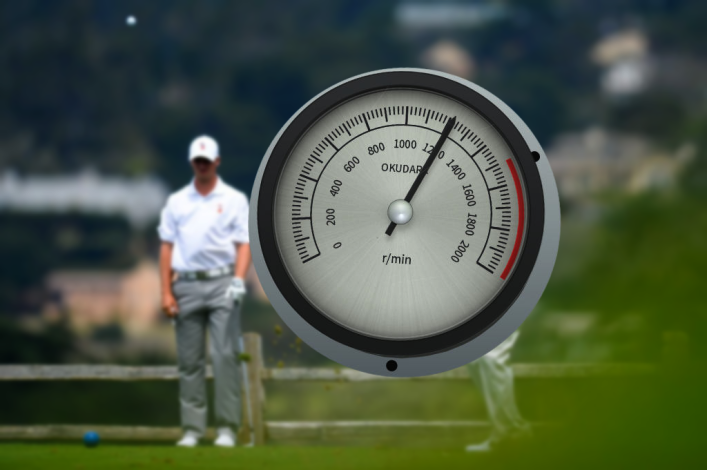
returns **1220** rpm
